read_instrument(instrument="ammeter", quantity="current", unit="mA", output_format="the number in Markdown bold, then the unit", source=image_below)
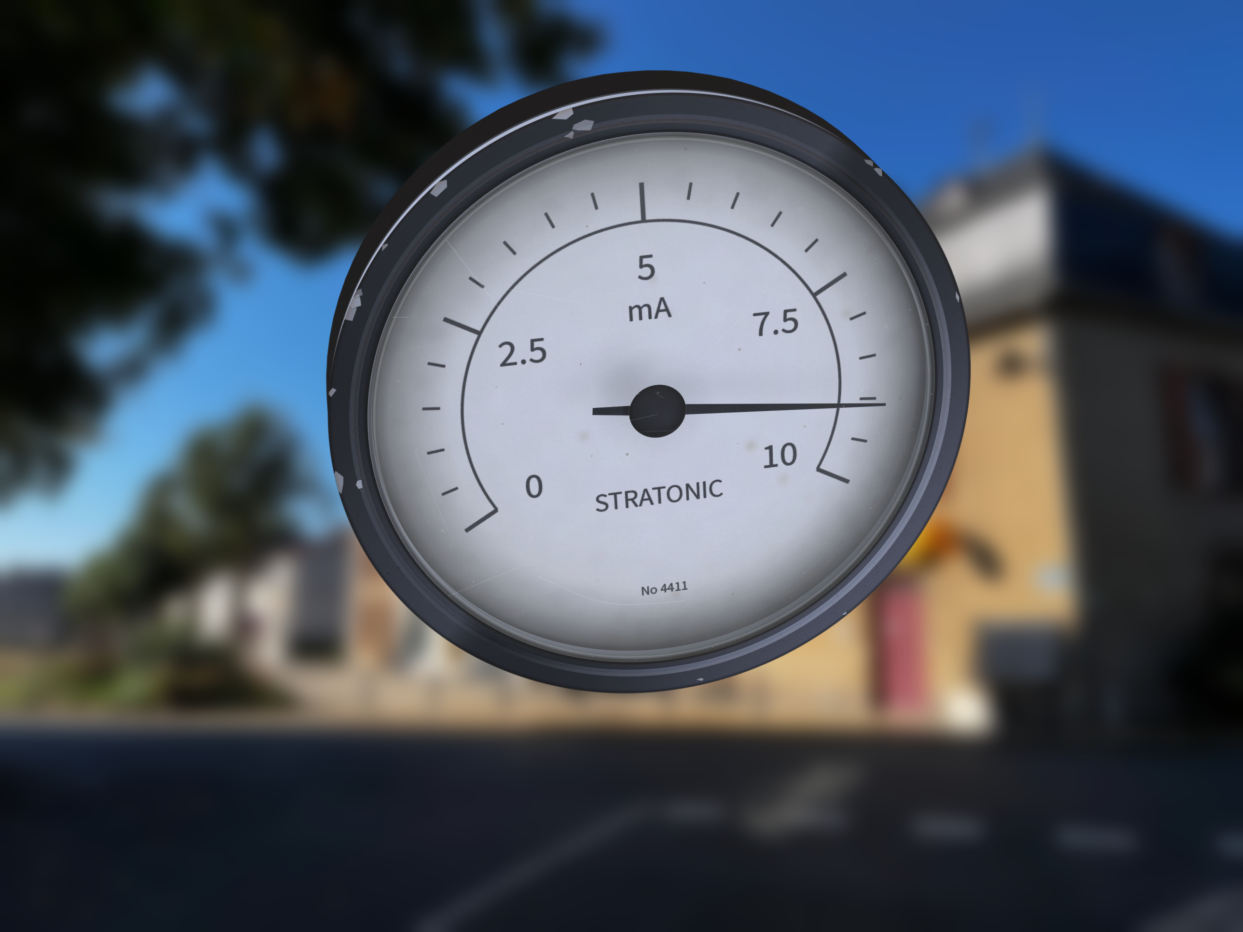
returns **9** mA
